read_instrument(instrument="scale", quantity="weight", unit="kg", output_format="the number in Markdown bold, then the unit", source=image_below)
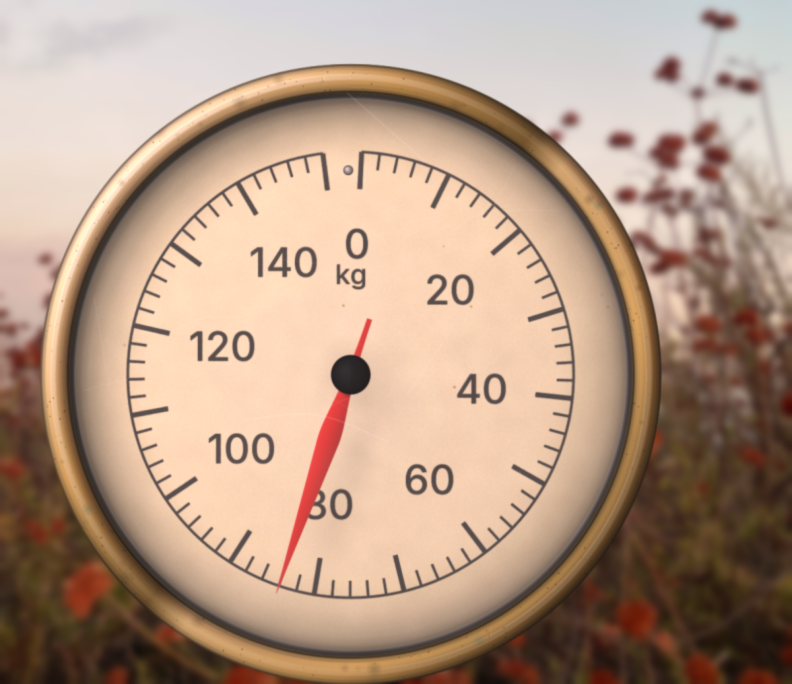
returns **84** kg
